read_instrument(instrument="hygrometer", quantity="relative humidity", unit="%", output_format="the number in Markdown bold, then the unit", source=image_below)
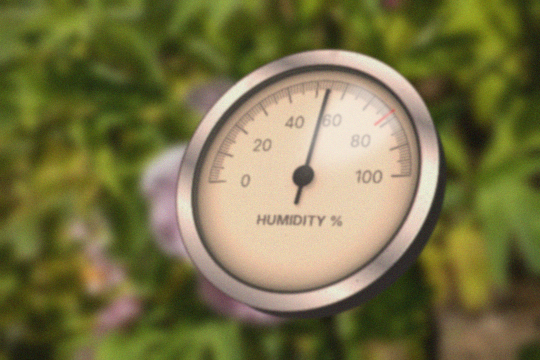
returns **55** %
